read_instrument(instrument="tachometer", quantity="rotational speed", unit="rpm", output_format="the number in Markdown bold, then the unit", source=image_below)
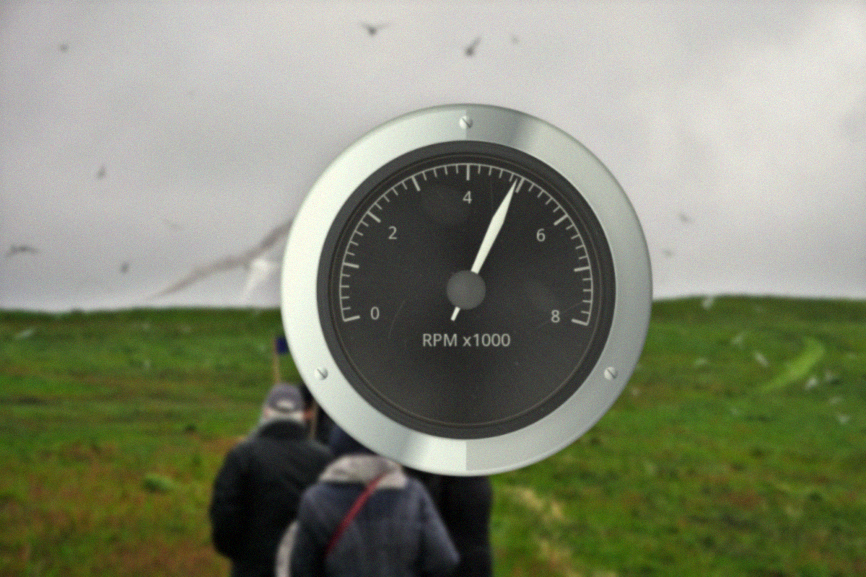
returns **4900** rpm
